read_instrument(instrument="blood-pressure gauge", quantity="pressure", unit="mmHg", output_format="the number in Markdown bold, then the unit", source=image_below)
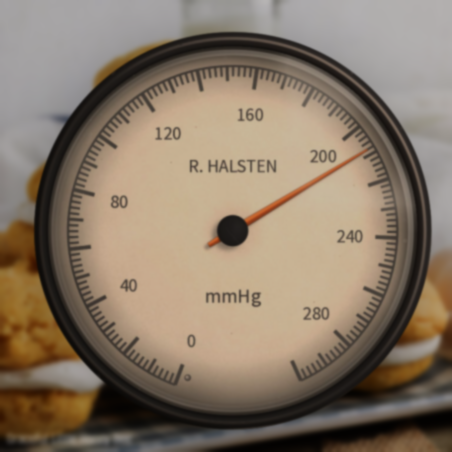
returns **208** mmHg
